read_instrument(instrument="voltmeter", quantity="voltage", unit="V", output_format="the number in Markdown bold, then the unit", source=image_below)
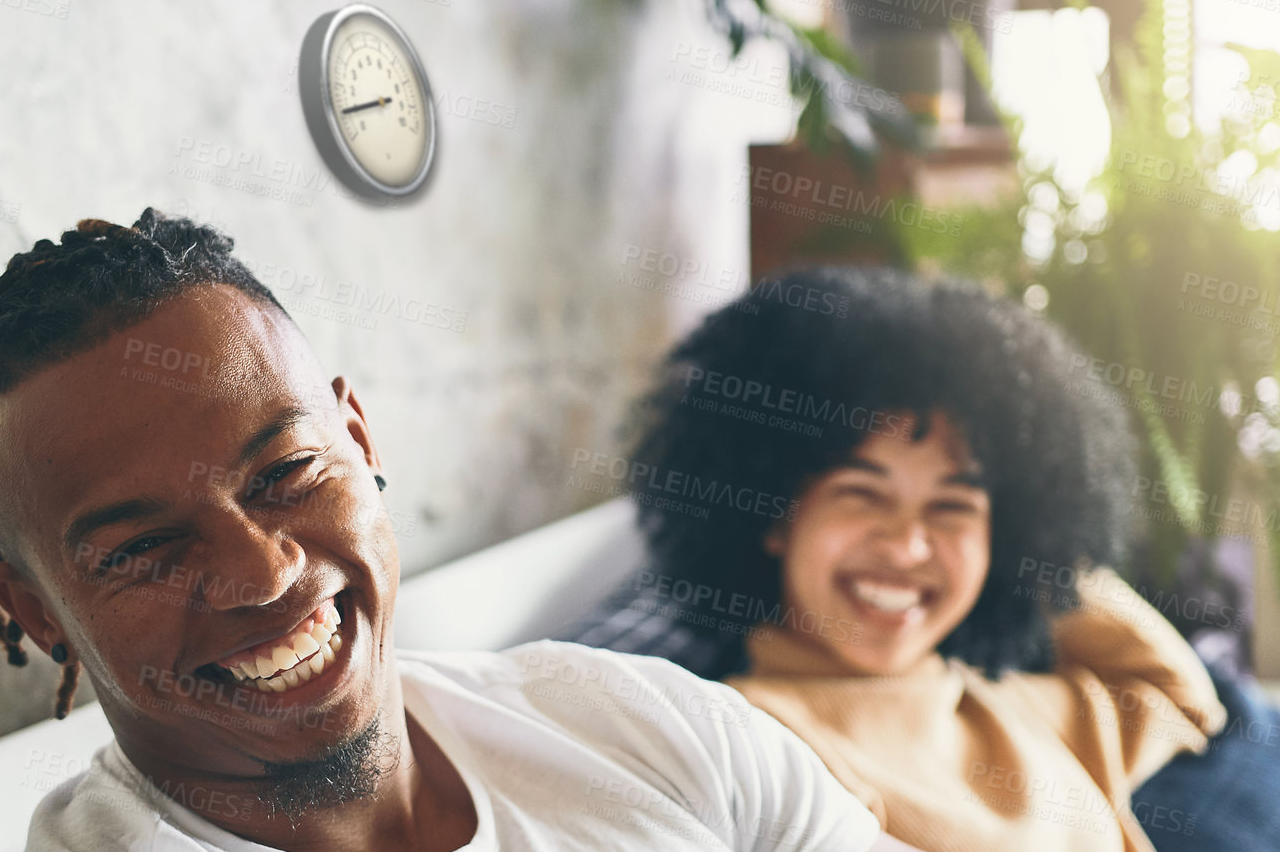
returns **1** V
